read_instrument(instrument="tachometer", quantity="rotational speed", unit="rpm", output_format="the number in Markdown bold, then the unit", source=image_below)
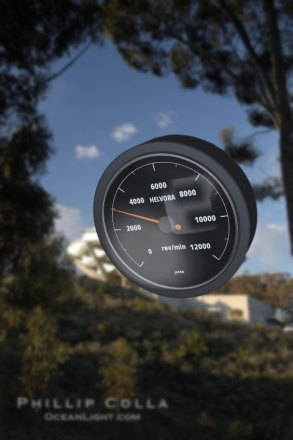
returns **3000** rpm
